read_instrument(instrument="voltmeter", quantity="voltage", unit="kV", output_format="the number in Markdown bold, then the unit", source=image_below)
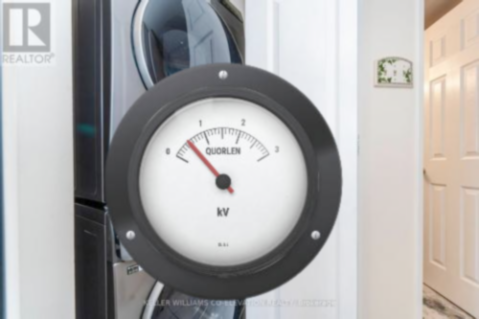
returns **0.5** kV
